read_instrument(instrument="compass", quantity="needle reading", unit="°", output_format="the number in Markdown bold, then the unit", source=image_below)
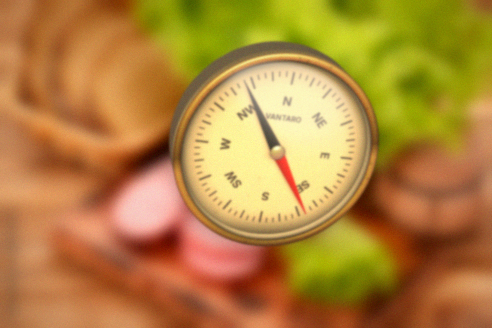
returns **145** °
